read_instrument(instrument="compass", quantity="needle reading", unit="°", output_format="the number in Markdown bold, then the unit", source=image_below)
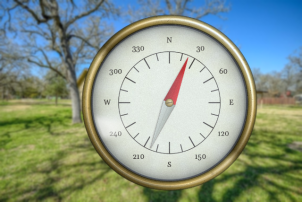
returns **22.5** °
